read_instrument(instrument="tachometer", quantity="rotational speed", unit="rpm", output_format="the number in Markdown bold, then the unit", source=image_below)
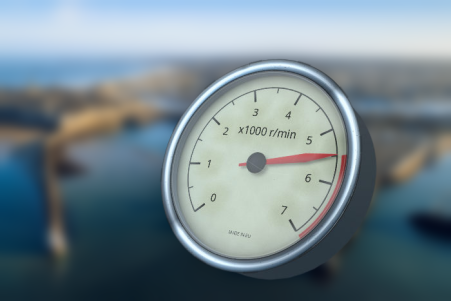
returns **5500** rpm
